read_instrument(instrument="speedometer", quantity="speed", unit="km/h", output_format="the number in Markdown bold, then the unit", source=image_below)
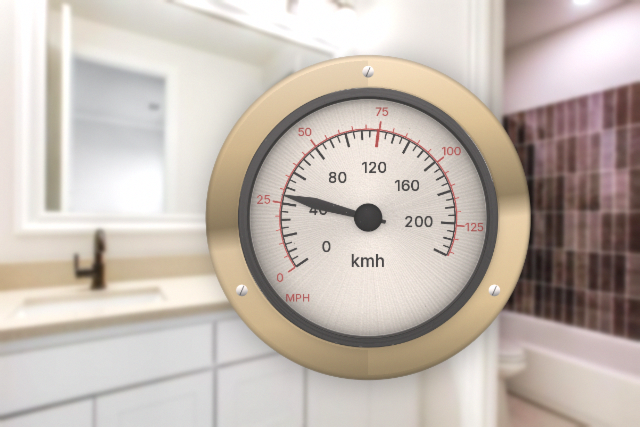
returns **45** km/h
